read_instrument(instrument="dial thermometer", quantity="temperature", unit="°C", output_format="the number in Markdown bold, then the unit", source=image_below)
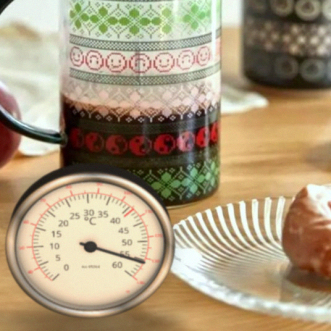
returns **55** °C
